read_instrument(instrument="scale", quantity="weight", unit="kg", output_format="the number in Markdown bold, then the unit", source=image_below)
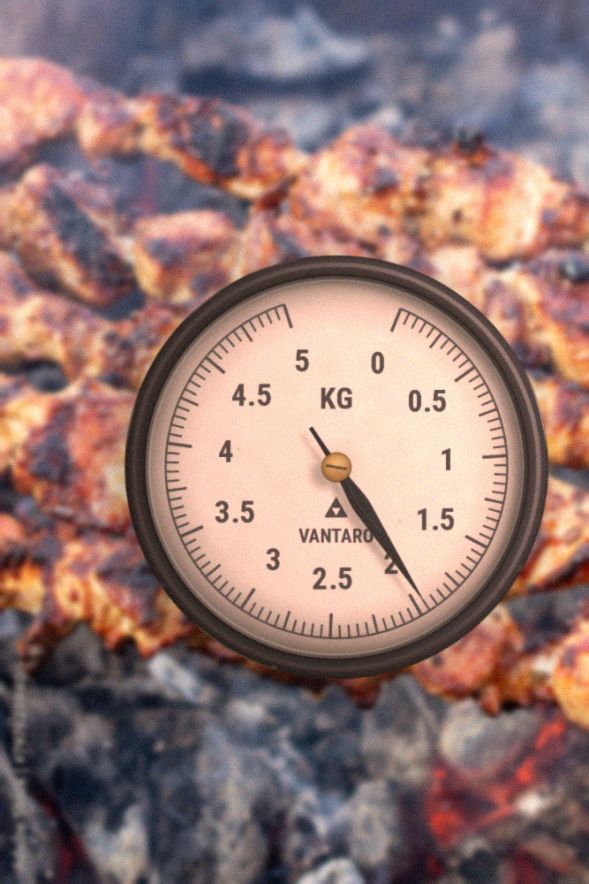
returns **1.95** kg
